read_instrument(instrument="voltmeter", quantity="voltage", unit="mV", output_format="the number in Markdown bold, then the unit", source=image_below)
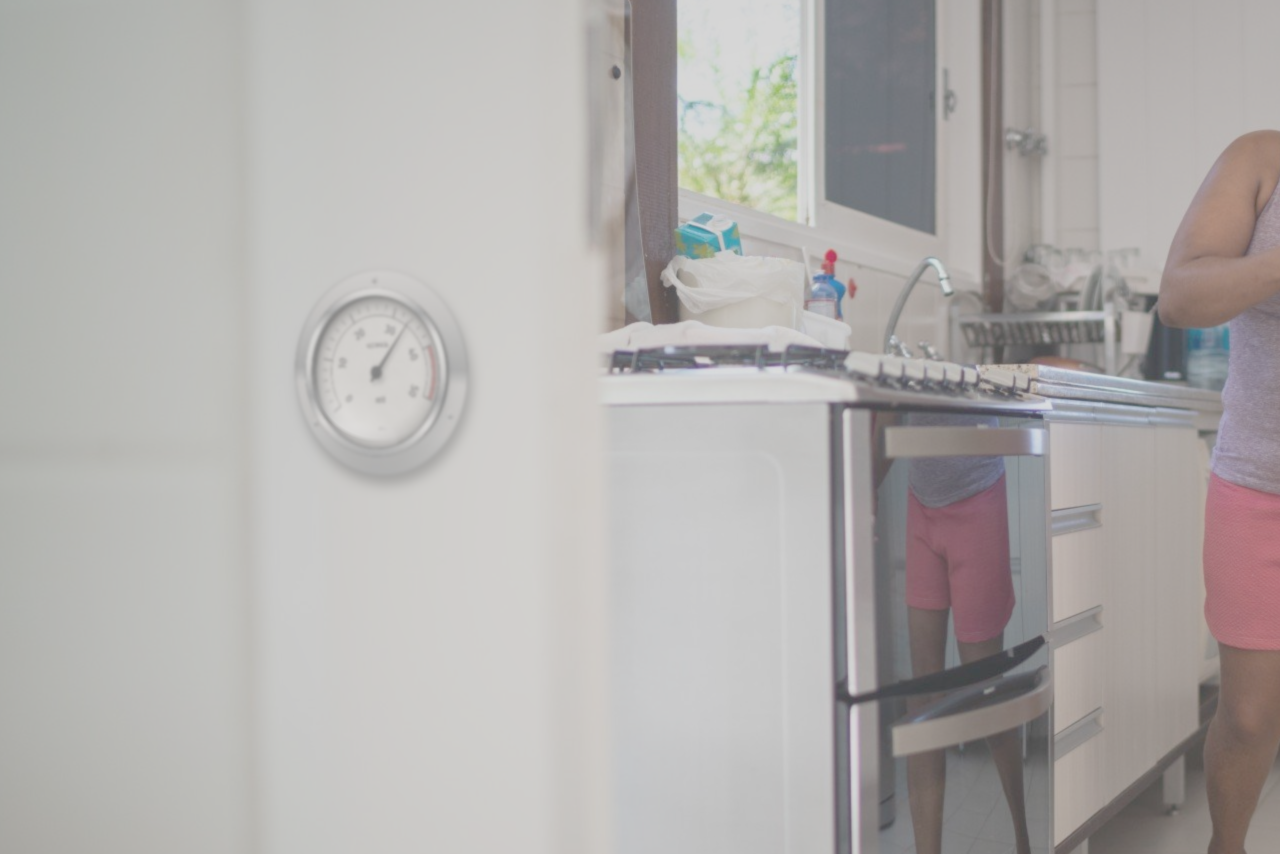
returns **34** mV
